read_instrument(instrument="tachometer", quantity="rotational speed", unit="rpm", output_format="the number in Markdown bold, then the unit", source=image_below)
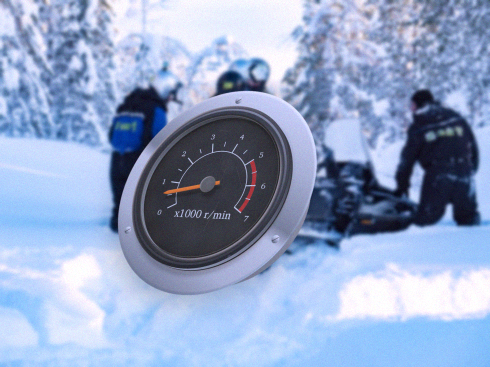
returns **500** rpm
